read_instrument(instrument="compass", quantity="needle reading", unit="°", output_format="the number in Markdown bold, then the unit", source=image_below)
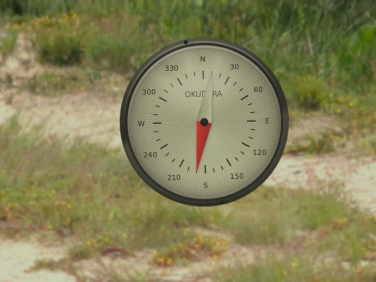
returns **190** °
